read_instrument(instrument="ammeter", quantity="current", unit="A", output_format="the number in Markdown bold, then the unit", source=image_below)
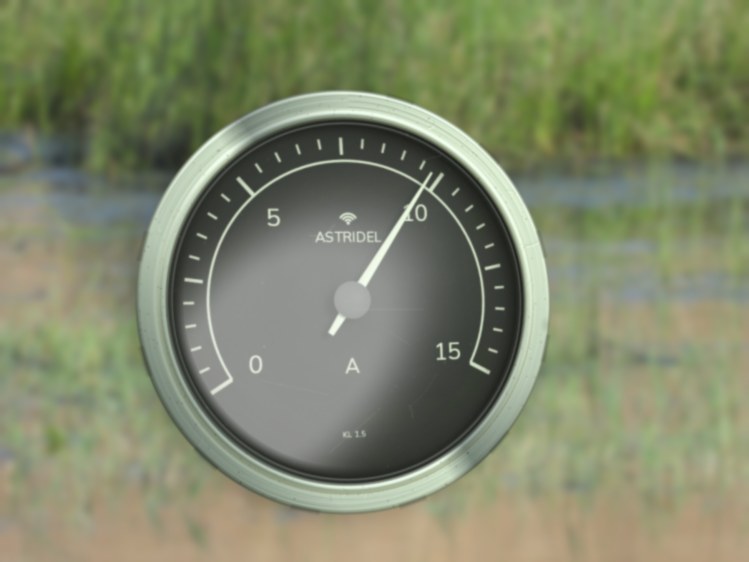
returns **9.75** A
